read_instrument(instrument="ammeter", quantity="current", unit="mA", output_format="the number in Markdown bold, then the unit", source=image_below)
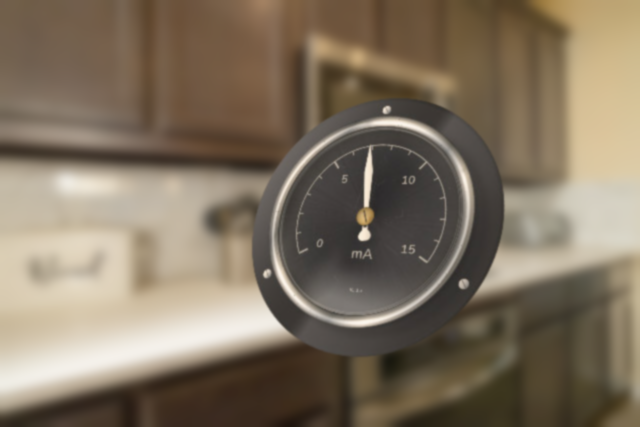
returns **7** mA
